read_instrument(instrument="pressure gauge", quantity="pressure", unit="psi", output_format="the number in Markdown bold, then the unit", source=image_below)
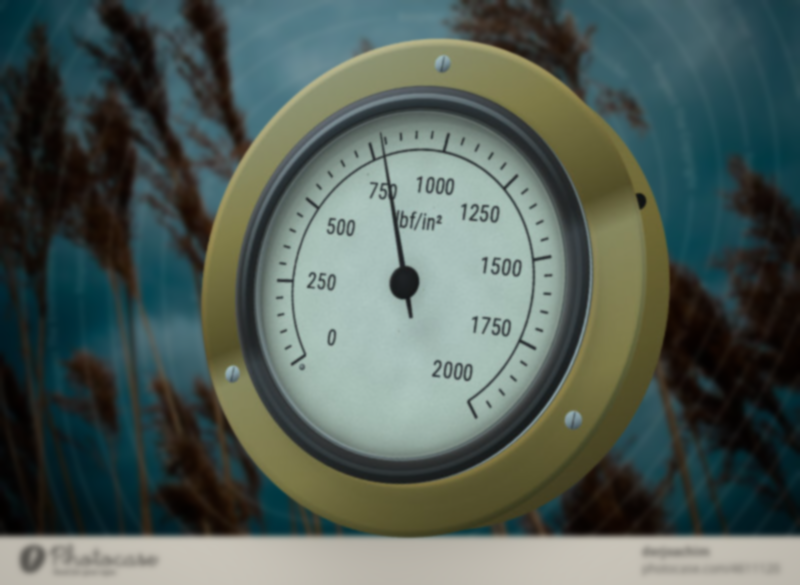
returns **800** psi
